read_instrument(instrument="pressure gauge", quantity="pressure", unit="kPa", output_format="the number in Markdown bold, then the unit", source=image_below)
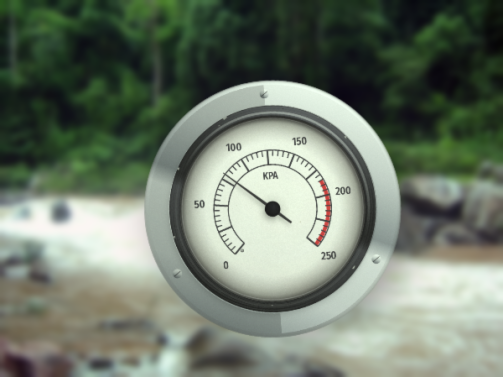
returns **80** kPa
